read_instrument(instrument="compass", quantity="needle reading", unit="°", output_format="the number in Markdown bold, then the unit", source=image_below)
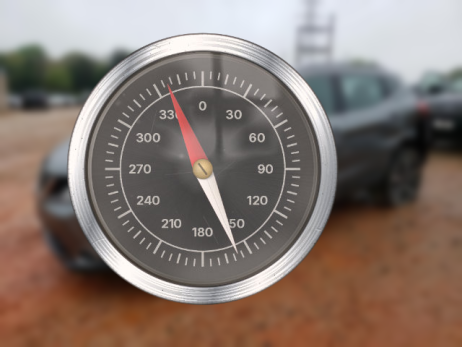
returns **337.5** °
